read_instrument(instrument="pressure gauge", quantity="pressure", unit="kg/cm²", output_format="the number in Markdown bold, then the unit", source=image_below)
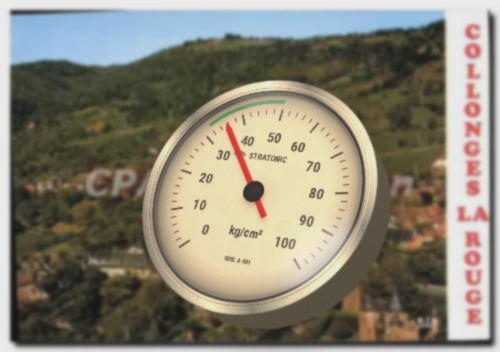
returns **36** kg/cm²
